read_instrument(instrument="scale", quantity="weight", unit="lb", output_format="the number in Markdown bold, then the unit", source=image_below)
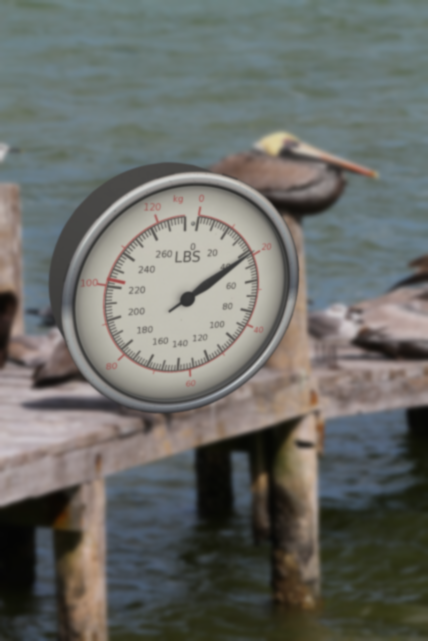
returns **40** lb
